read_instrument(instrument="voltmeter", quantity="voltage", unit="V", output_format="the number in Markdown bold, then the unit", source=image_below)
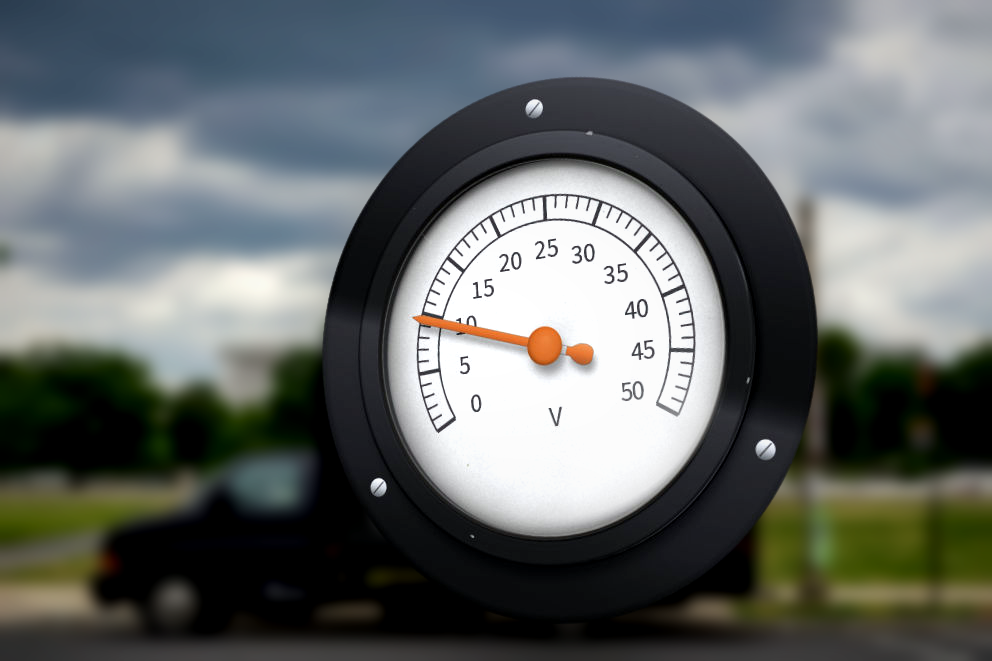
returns **9.5** V
